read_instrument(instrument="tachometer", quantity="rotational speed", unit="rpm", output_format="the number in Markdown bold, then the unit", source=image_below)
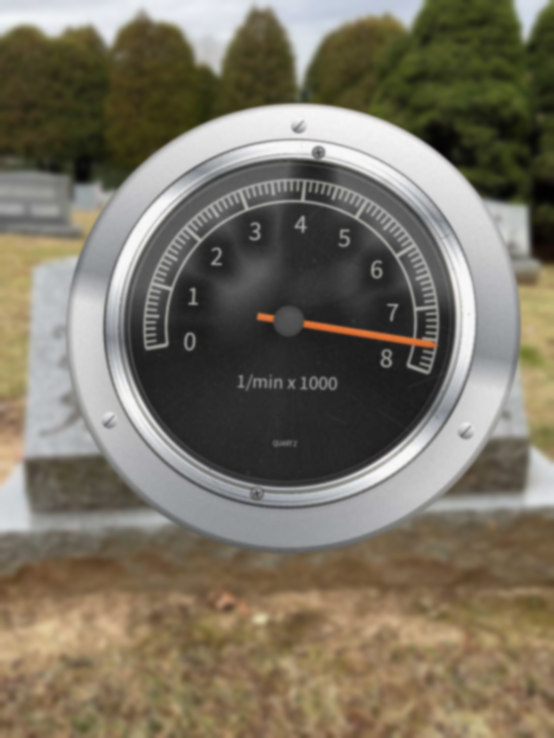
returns **7600** rpm
